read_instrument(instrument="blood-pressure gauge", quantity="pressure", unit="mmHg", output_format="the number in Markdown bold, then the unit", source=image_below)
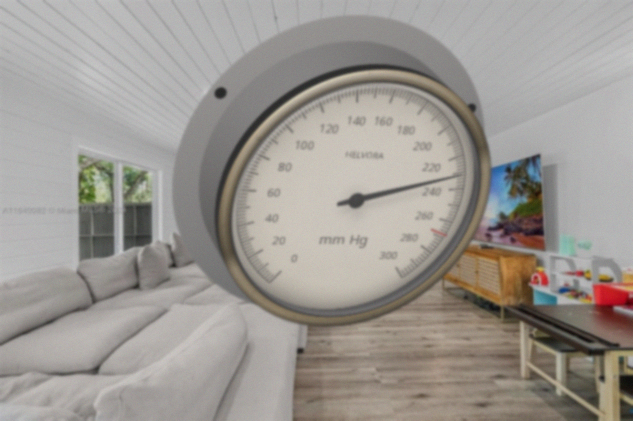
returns **230** mmHg
